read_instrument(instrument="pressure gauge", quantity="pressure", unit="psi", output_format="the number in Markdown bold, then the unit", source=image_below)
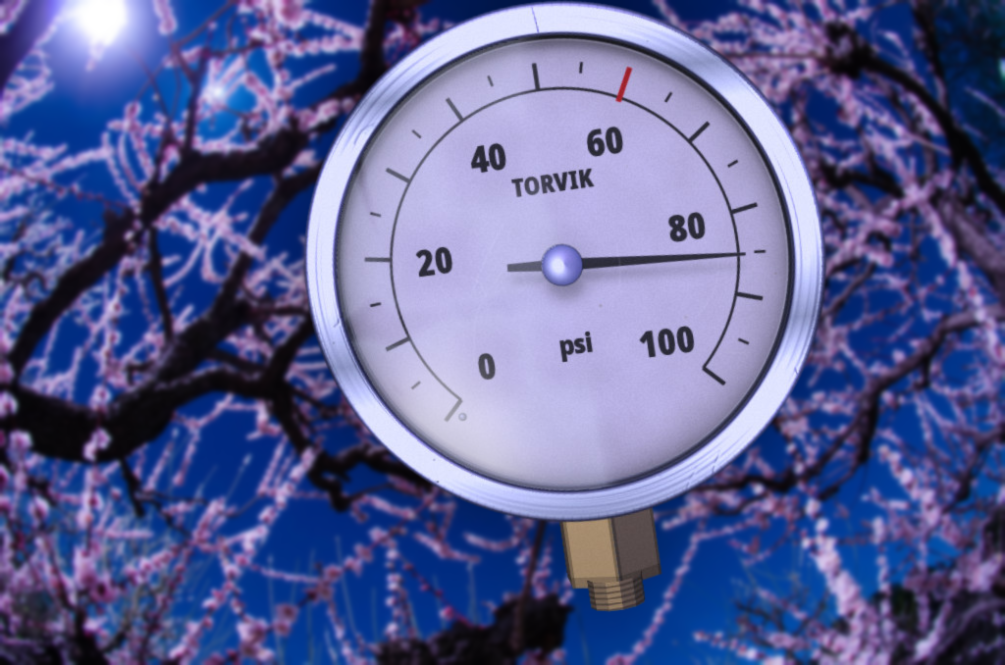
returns **85** psi
